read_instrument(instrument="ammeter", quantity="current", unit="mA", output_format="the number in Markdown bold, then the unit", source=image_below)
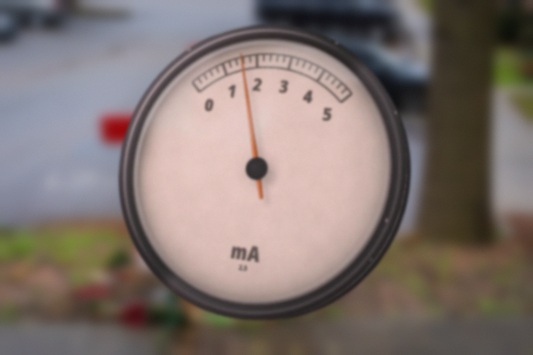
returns **1.6** mA
